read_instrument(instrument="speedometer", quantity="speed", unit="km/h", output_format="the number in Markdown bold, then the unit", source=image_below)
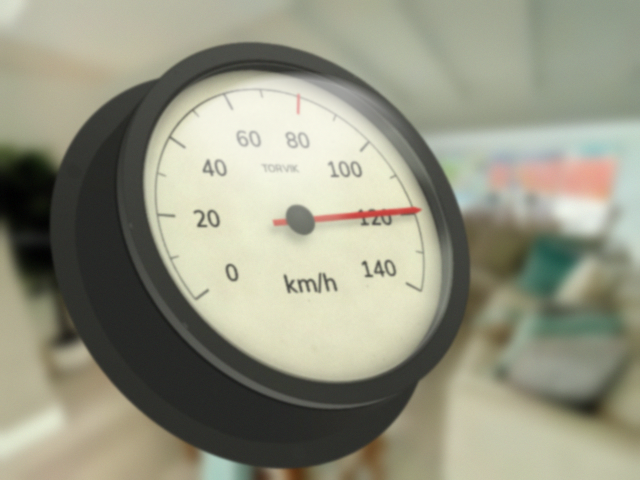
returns **120** km/h
